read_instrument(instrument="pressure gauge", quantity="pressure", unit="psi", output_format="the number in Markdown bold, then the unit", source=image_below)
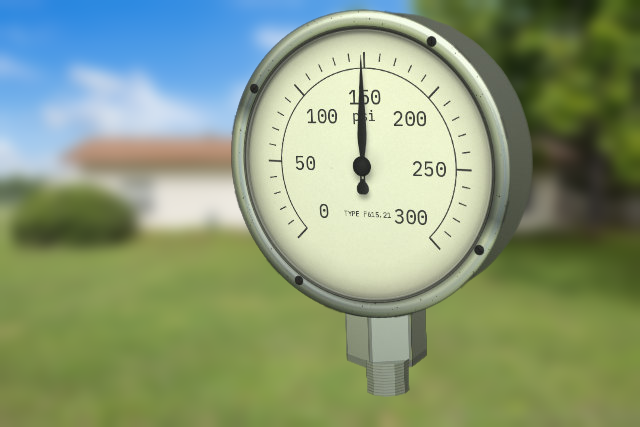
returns **150** psi
